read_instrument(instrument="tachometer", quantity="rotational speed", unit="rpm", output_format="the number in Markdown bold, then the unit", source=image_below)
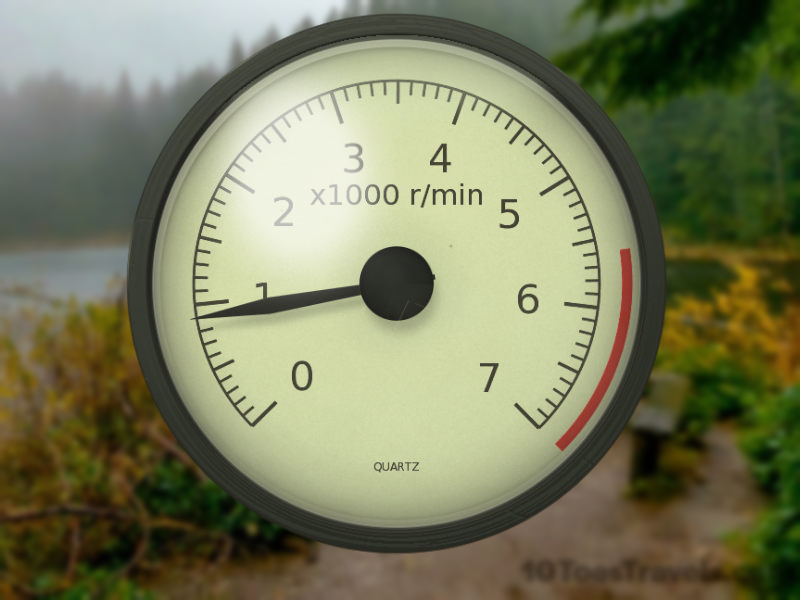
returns **900** rpm
